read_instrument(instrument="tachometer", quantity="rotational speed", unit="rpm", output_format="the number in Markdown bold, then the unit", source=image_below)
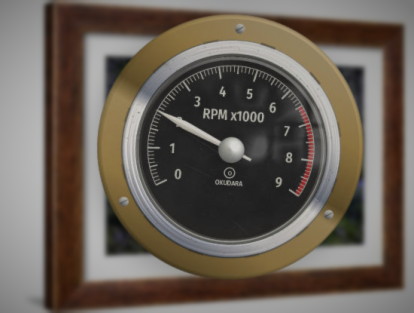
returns **2000** rpm
